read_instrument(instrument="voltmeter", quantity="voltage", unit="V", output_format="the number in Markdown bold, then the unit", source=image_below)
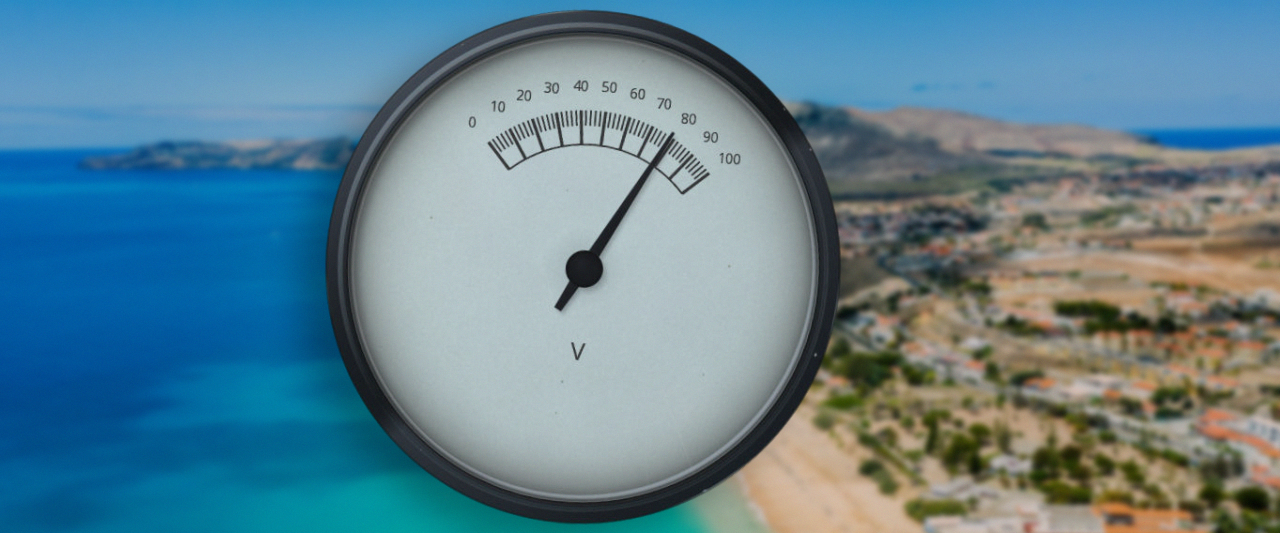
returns **78** V
